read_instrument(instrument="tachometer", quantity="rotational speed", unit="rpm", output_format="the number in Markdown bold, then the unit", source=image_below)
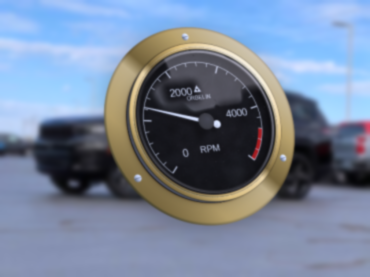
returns **1200** rpm
